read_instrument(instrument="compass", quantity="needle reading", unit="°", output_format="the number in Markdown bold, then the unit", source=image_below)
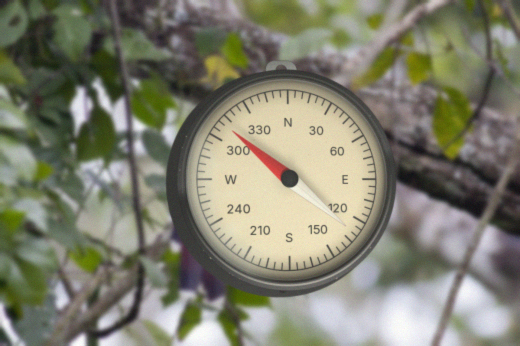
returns **310** °
